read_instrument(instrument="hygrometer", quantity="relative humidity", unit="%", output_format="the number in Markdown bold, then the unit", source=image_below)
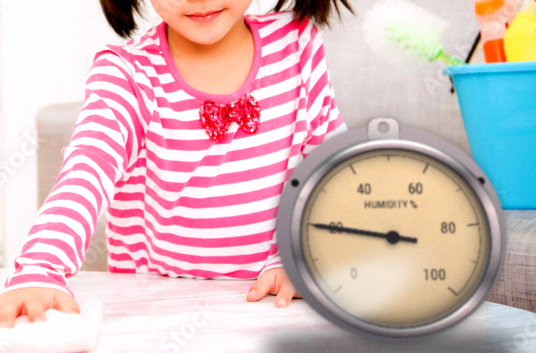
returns **20** %
